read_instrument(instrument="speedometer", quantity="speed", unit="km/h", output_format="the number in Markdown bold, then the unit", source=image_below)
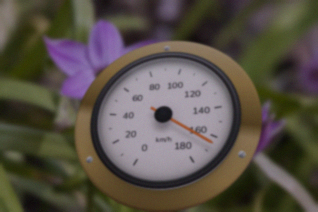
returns **165** km/h
